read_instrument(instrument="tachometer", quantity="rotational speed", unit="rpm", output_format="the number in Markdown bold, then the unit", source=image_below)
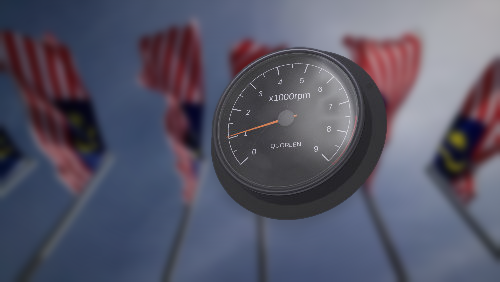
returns **1000** rpm
